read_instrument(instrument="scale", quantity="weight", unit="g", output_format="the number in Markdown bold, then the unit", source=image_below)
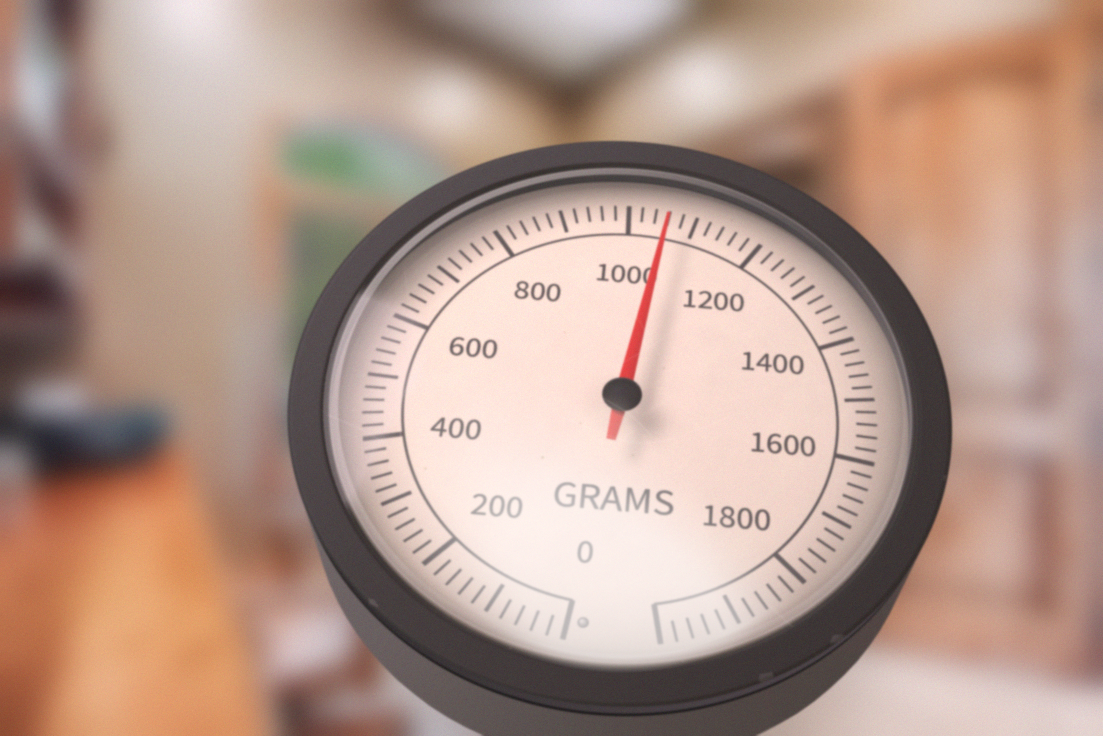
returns **1060** g
